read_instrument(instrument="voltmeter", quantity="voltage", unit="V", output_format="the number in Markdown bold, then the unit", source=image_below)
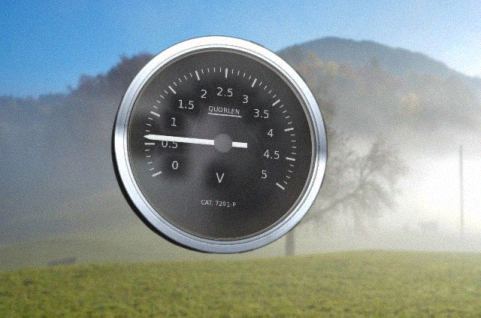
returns **0.6** V
